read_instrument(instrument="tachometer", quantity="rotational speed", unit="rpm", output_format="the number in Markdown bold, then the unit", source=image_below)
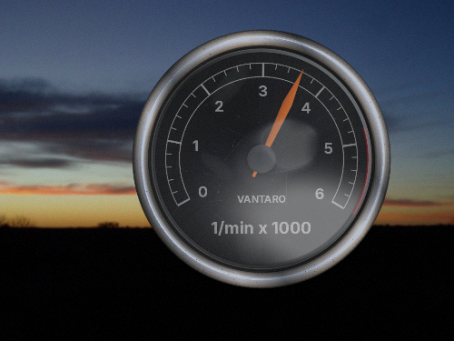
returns **3600** rpm
